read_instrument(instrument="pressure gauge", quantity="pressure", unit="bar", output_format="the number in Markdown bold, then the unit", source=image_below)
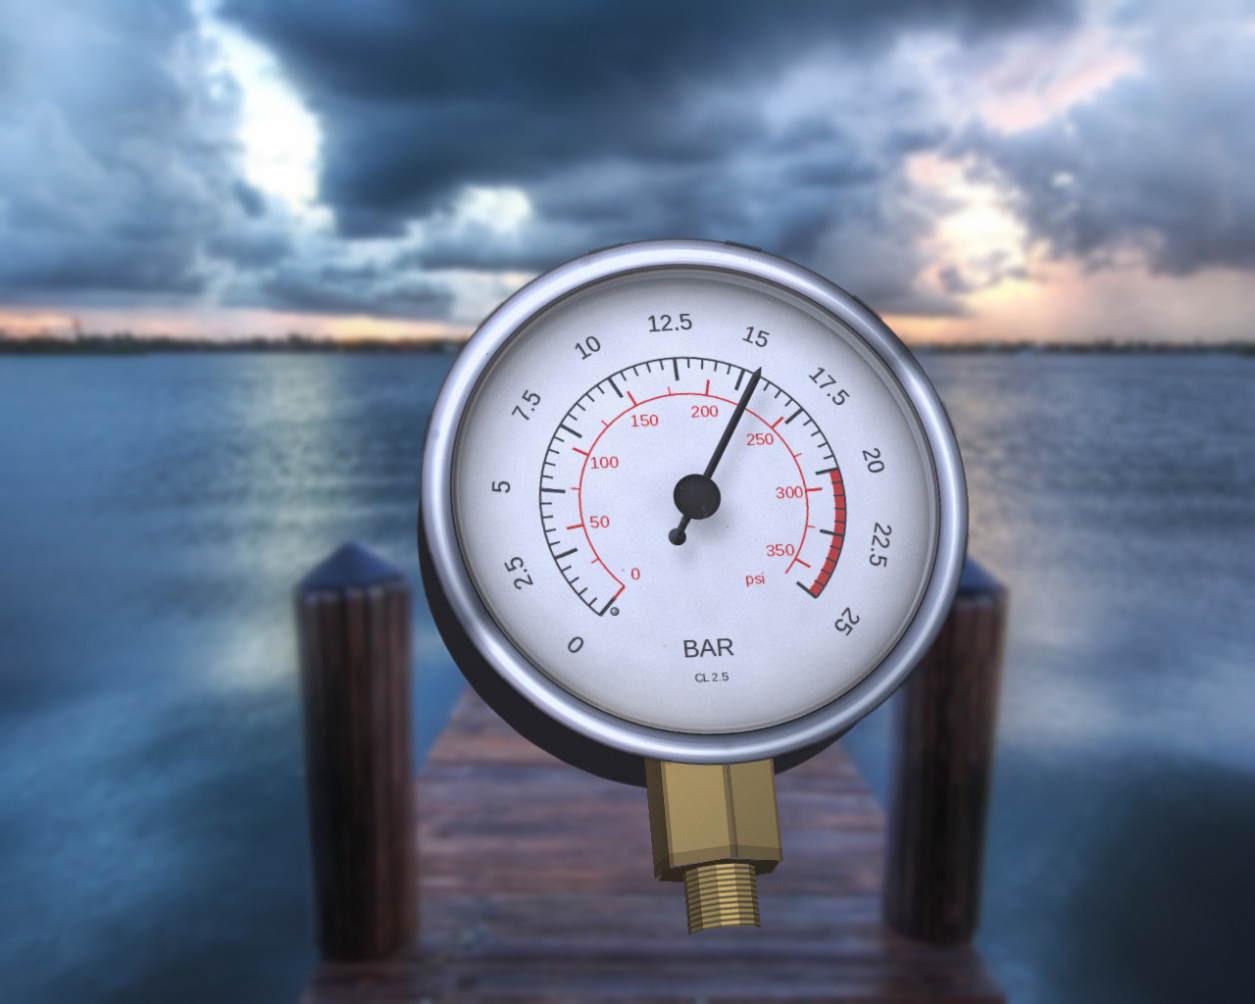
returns **15.5** bar
